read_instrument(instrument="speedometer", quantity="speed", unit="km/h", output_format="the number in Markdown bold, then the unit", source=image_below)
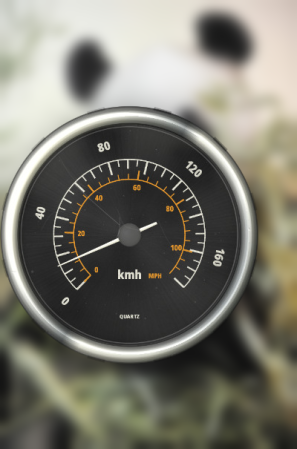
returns **15** km/h
